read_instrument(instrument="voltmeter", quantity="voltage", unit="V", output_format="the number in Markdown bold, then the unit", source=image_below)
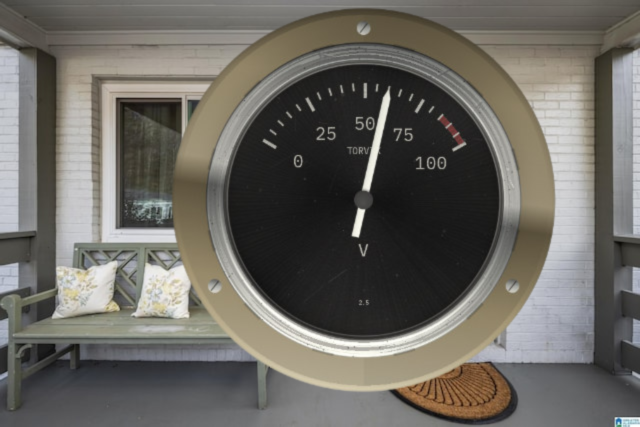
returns **60** V
